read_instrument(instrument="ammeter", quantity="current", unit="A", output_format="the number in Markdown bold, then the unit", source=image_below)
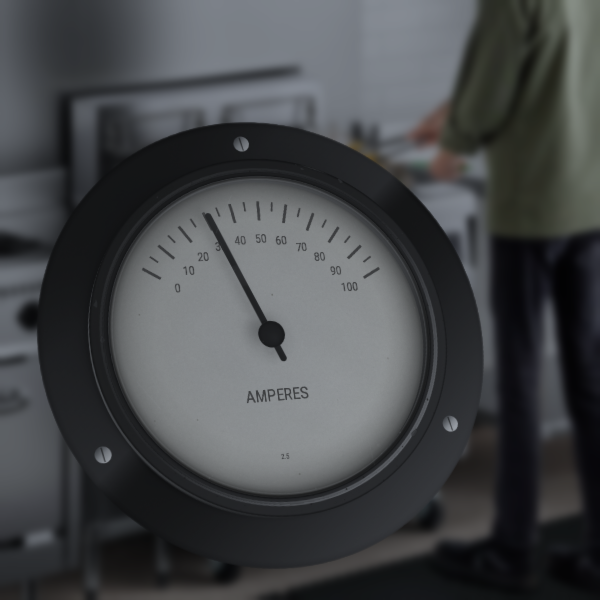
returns **30** A
